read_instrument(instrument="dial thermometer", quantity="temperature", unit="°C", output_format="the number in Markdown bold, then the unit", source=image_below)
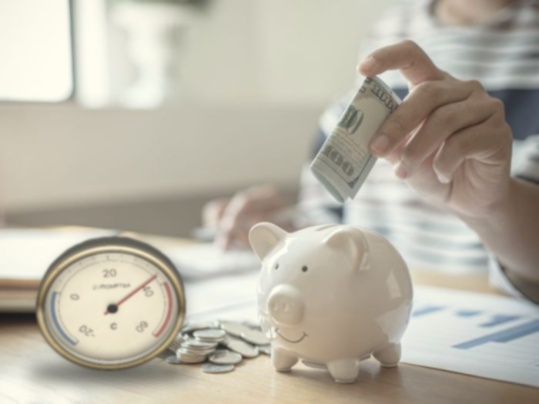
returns **36** °C
